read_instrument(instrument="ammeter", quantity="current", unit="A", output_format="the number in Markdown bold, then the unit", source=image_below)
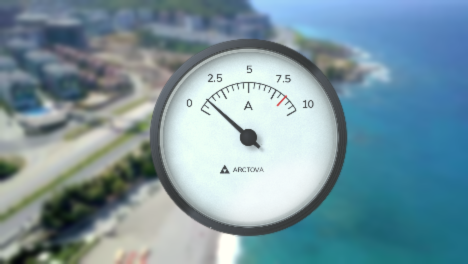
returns **1** A
